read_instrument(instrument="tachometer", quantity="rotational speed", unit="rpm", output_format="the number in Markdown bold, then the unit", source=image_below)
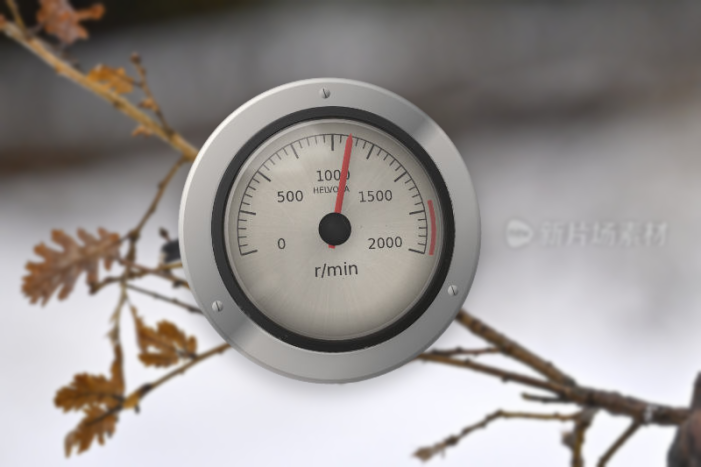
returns **1100** rpm
